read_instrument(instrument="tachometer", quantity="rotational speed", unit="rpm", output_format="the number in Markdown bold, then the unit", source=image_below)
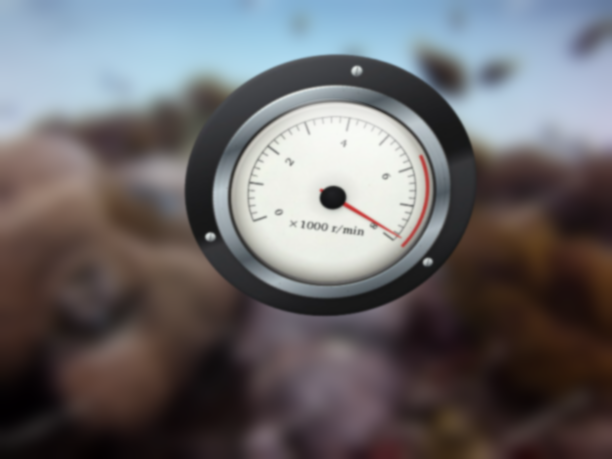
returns **7800** rpm
